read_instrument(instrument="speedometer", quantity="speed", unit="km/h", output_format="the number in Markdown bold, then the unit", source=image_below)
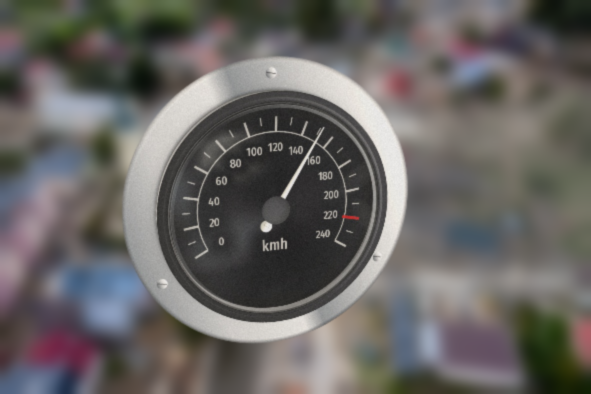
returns **150** km/h
